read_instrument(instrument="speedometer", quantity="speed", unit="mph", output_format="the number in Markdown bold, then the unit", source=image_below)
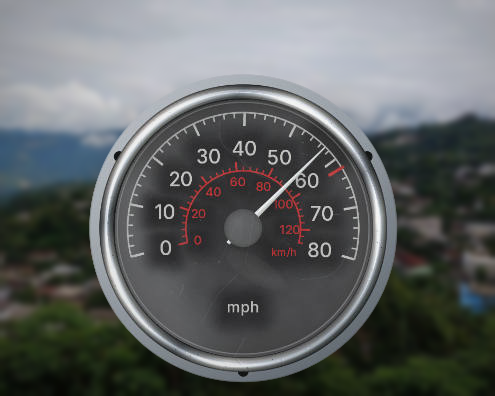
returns **57** mph
